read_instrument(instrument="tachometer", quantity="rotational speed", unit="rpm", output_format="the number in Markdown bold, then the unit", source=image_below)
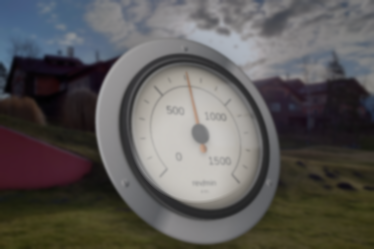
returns **700** rpm
